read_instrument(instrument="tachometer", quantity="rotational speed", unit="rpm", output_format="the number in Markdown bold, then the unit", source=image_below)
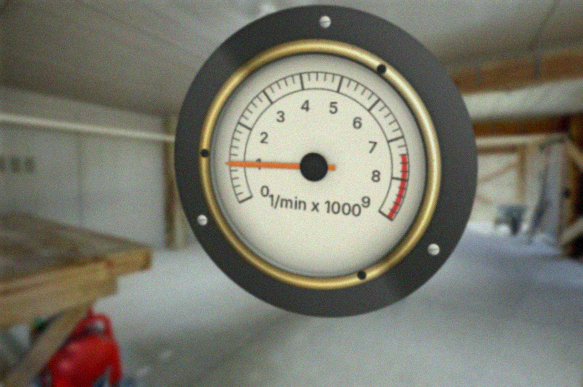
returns **1000** rpm
